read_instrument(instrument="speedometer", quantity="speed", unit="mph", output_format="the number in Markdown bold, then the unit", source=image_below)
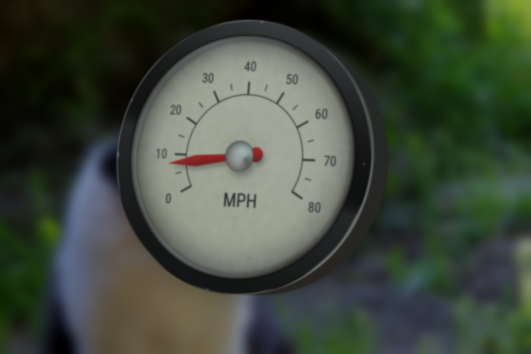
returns **7.5** mph
